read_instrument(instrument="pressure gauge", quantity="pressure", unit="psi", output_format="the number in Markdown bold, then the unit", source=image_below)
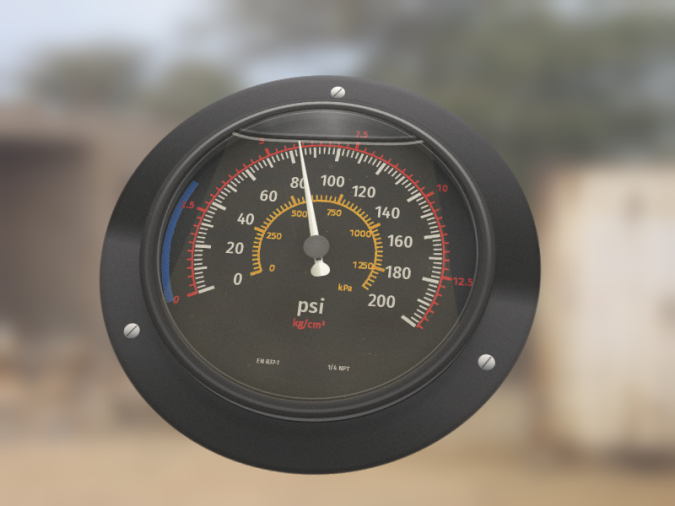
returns **84** psi
